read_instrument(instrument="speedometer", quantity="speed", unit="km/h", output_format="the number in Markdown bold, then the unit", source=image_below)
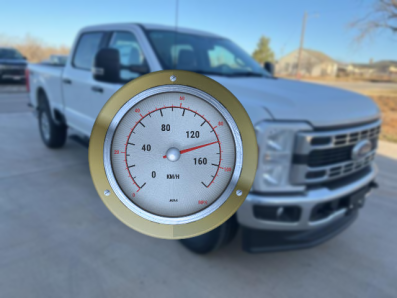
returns **140** km/h
